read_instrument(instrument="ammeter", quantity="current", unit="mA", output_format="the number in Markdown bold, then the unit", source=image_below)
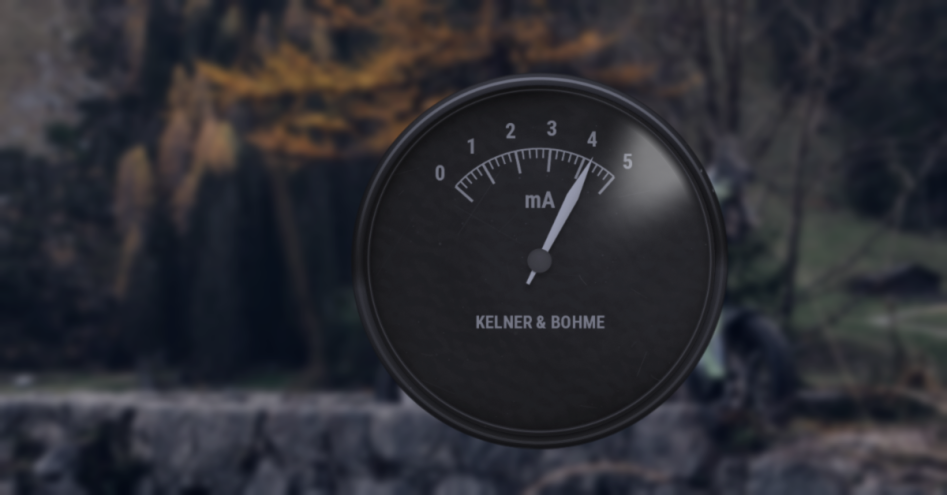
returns **4.2** mA
